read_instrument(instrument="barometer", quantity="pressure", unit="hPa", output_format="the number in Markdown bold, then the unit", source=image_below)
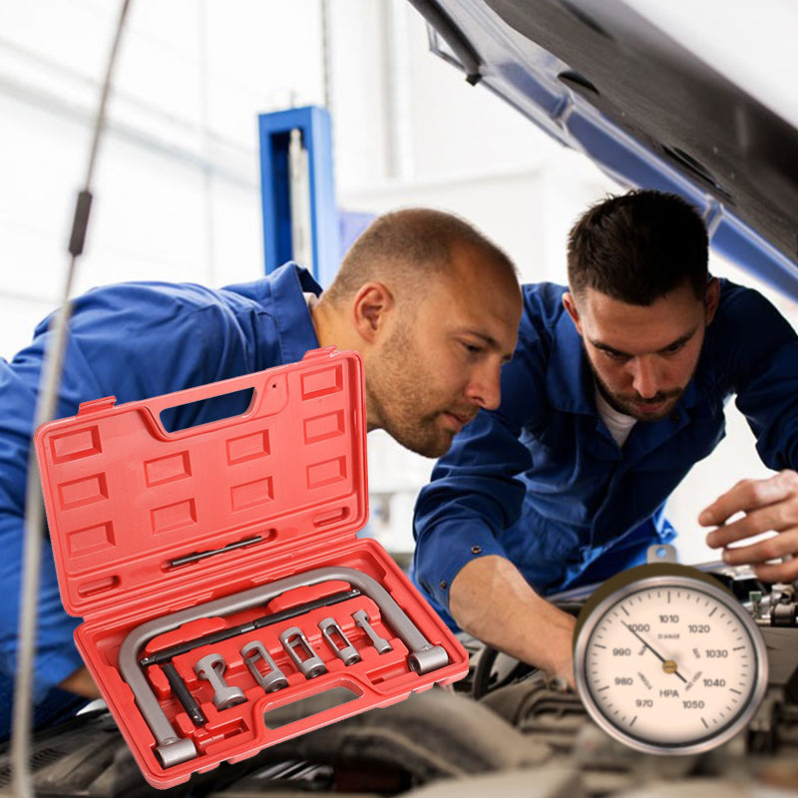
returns **998** hPa
